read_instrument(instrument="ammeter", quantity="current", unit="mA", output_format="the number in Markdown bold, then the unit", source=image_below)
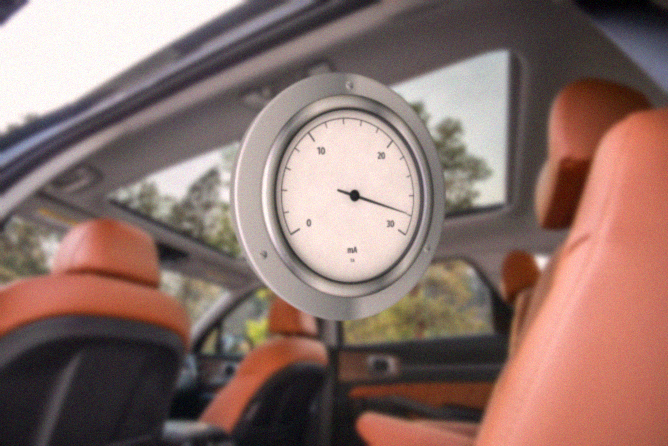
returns **28** mA
